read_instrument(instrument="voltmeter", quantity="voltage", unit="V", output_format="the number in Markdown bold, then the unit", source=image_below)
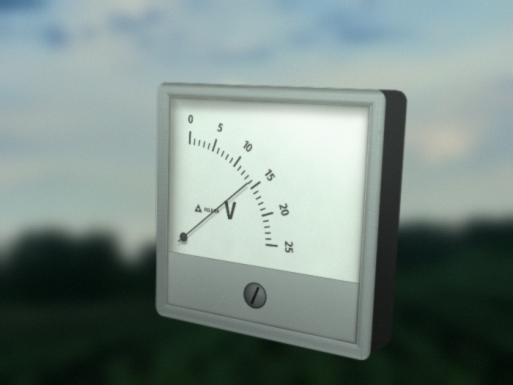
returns **14** V
